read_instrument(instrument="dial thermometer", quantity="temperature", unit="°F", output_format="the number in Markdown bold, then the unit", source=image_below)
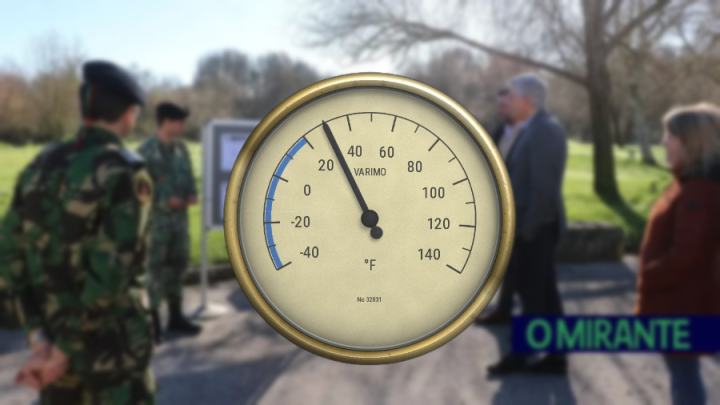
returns **30** °F
